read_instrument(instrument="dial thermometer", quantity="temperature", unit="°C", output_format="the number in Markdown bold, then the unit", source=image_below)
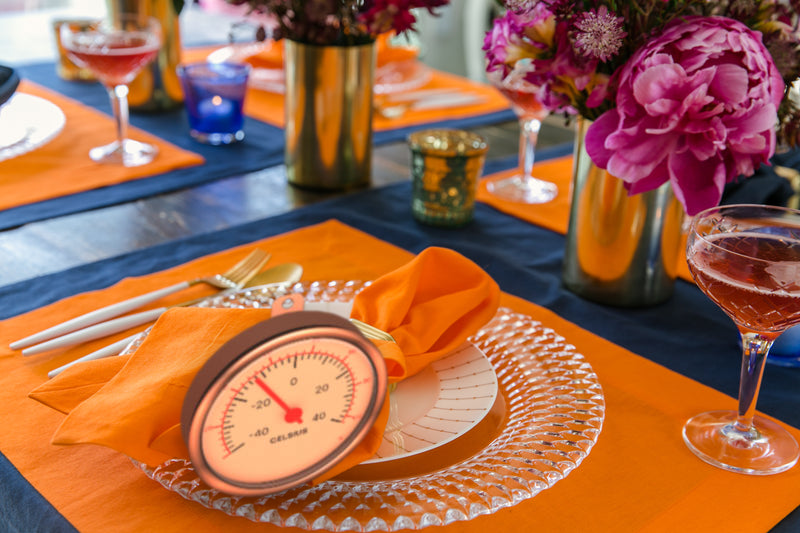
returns **-12** °C
